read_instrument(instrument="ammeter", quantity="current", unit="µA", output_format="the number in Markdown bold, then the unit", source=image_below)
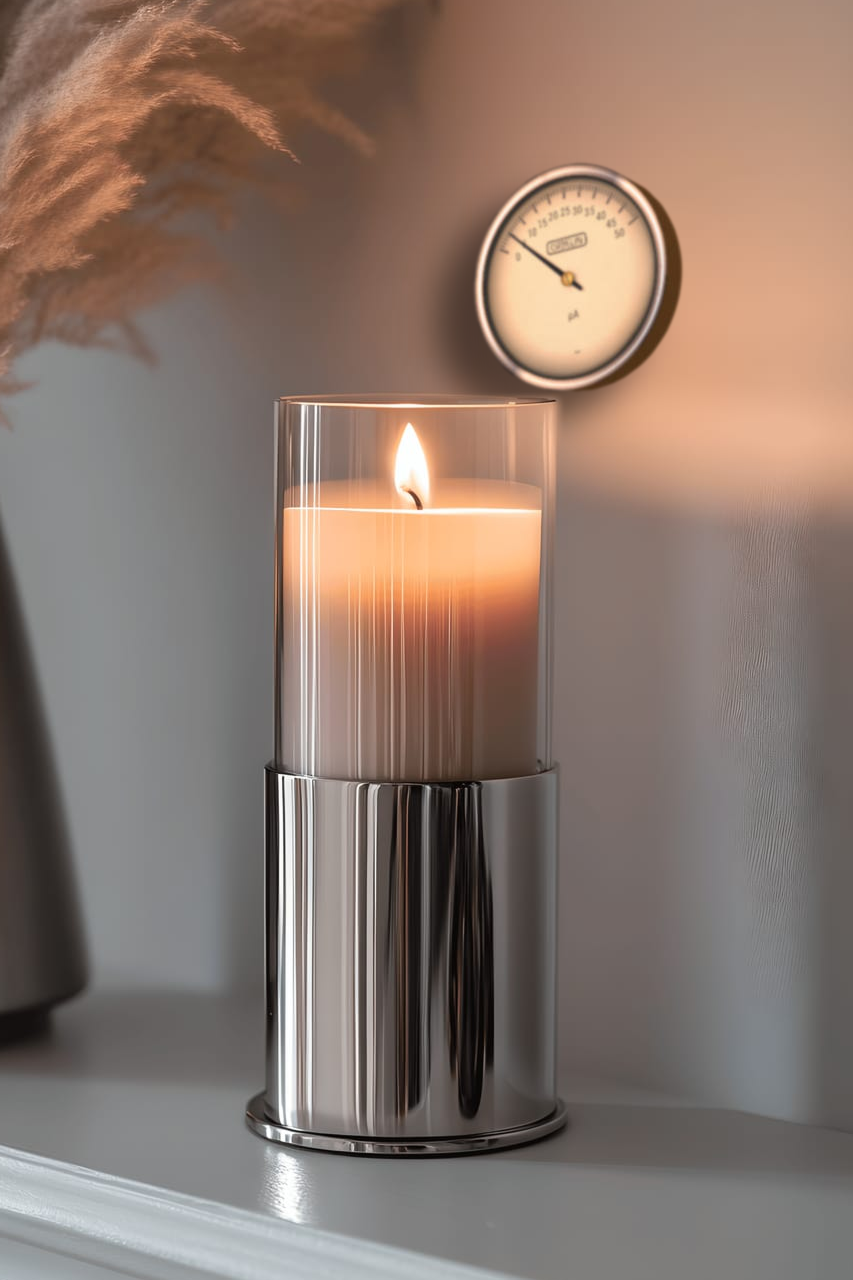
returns **5** µA
